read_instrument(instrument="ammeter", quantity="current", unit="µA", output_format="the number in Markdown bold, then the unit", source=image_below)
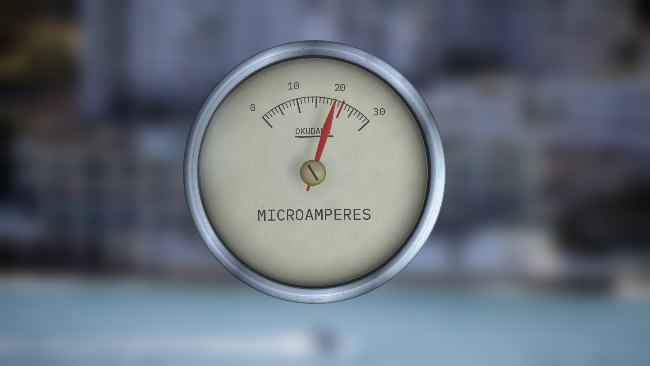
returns **20** µA
